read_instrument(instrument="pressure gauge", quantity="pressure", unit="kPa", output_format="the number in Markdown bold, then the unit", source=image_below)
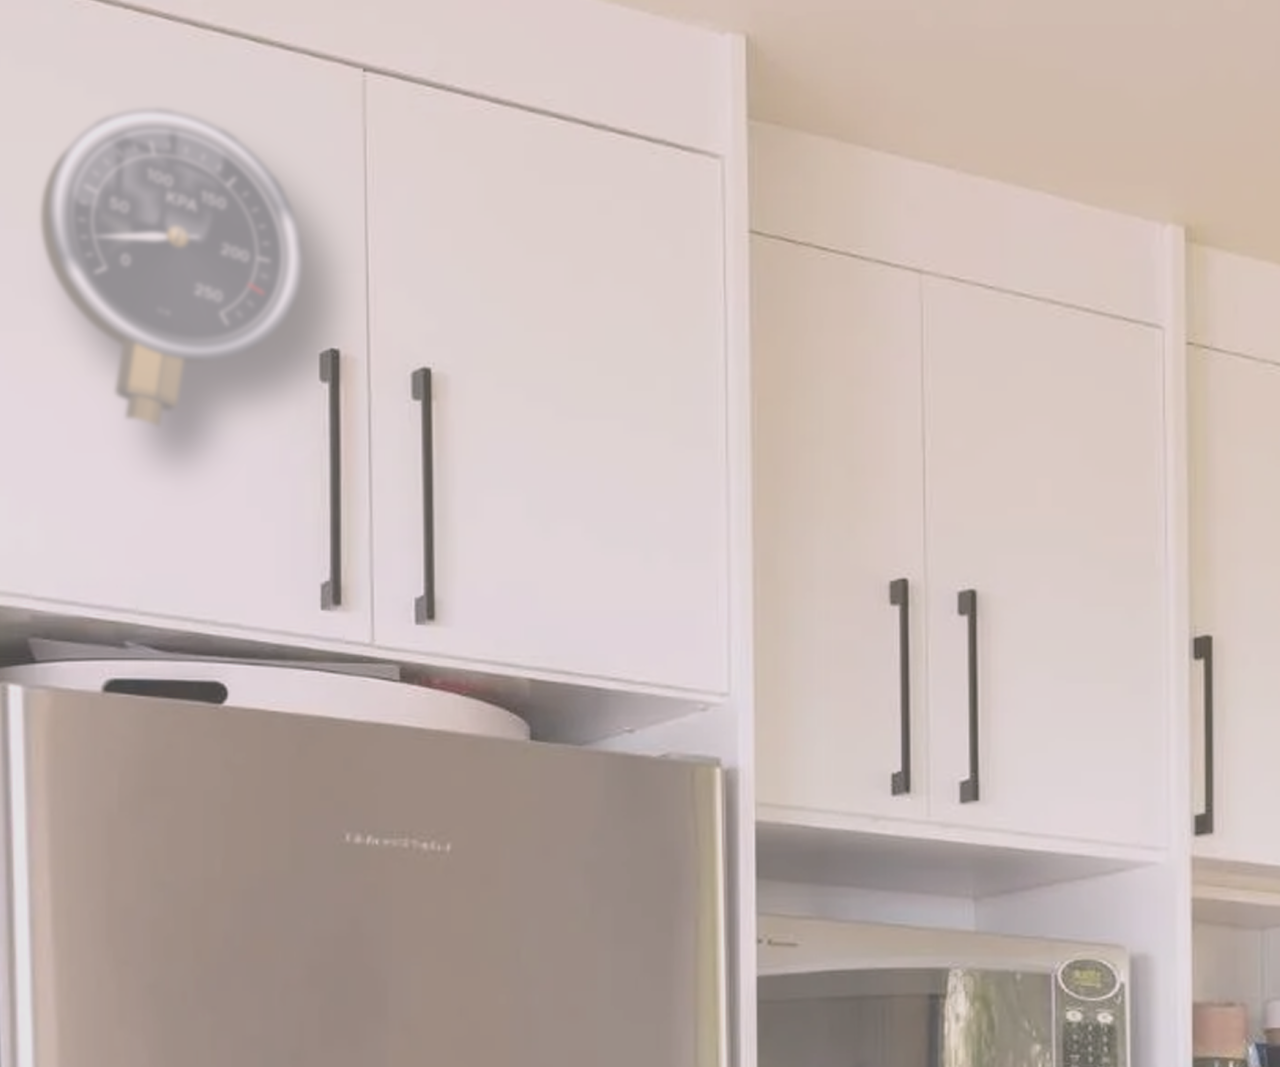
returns **20** kPa
